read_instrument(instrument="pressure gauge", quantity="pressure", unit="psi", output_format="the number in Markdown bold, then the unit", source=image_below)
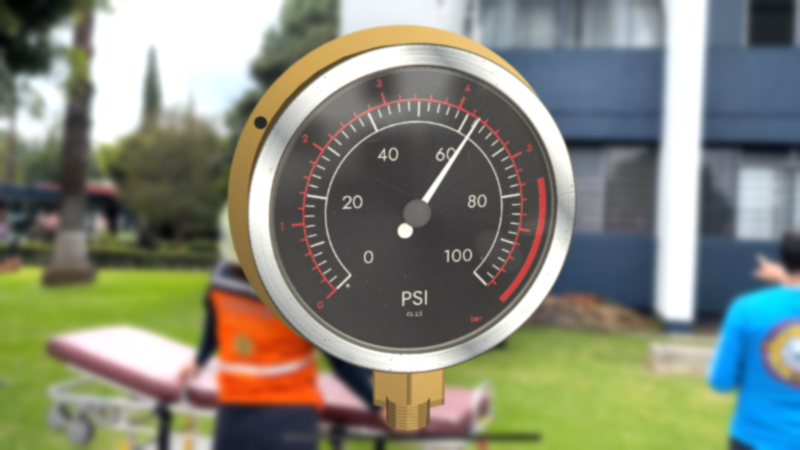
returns **62** psi
